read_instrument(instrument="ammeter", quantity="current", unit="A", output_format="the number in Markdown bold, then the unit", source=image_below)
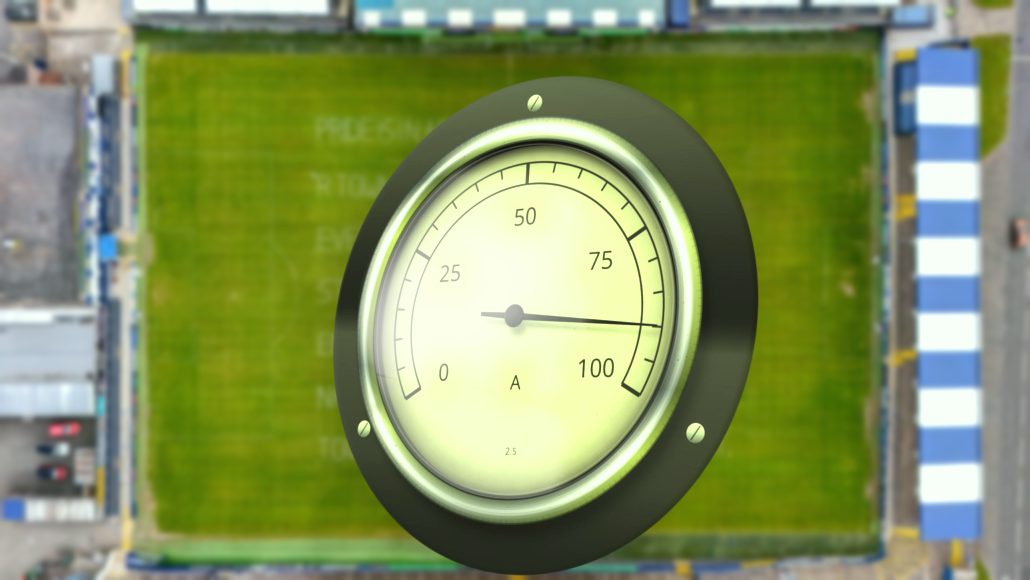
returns **90** A
